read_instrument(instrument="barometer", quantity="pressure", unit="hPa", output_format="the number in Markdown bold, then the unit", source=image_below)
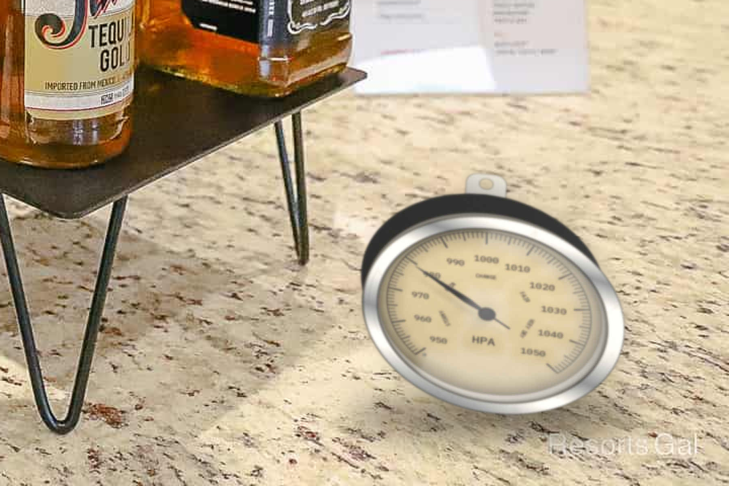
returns **980** hPa
